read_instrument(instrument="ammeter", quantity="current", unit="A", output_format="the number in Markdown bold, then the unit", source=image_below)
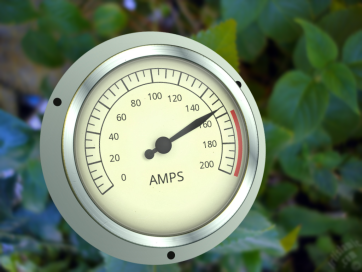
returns **155** A
